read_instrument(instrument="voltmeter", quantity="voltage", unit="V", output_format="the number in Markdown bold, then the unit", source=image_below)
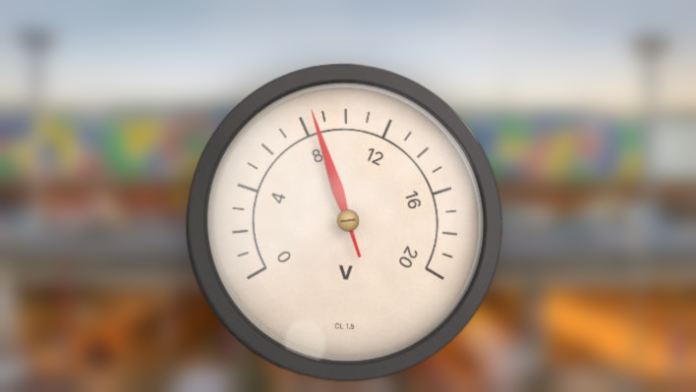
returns **8.5** V
